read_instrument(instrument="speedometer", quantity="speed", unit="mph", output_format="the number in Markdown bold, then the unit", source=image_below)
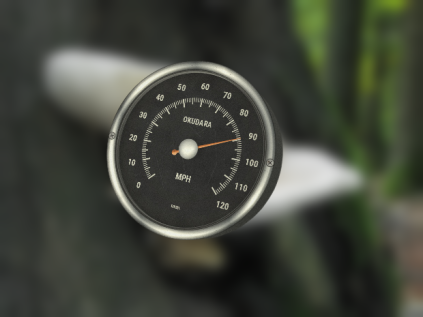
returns **90** mph
